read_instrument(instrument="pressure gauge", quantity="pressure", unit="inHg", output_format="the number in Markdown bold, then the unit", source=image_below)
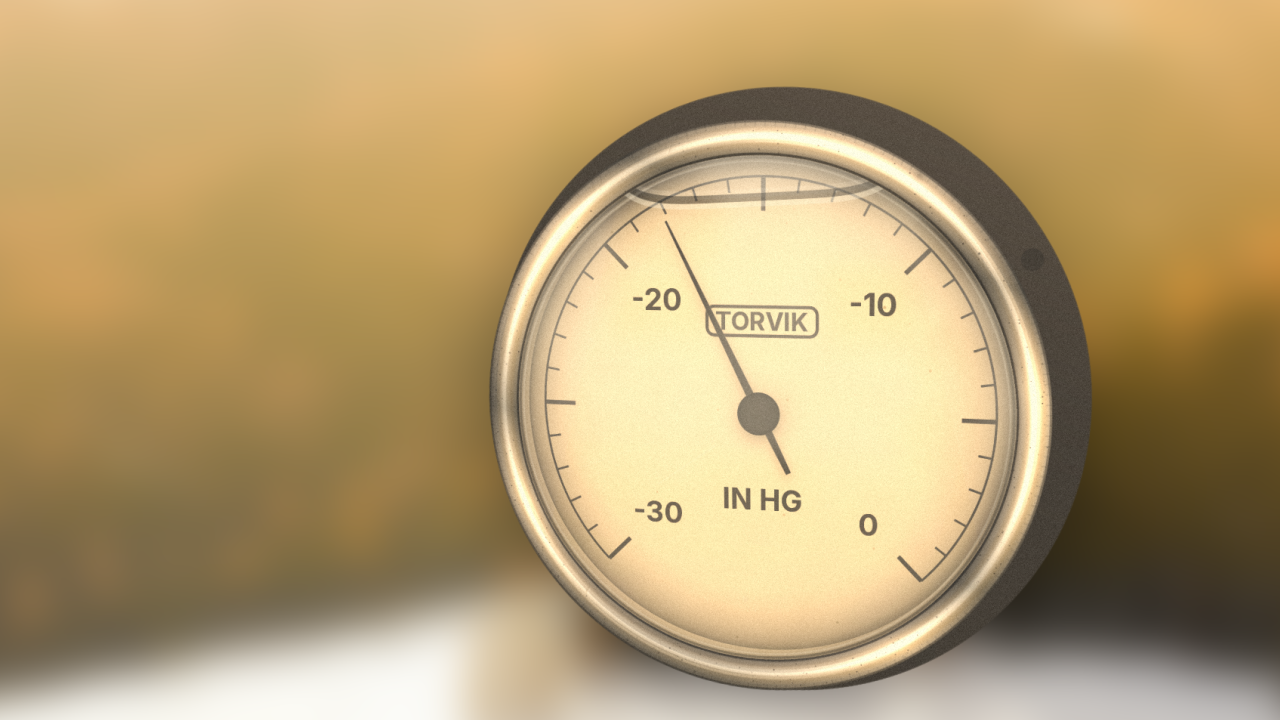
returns **-18** inHg
